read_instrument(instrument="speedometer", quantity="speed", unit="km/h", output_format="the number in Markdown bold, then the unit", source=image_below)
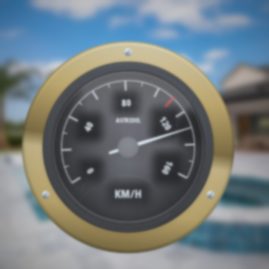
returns **130** km/h
